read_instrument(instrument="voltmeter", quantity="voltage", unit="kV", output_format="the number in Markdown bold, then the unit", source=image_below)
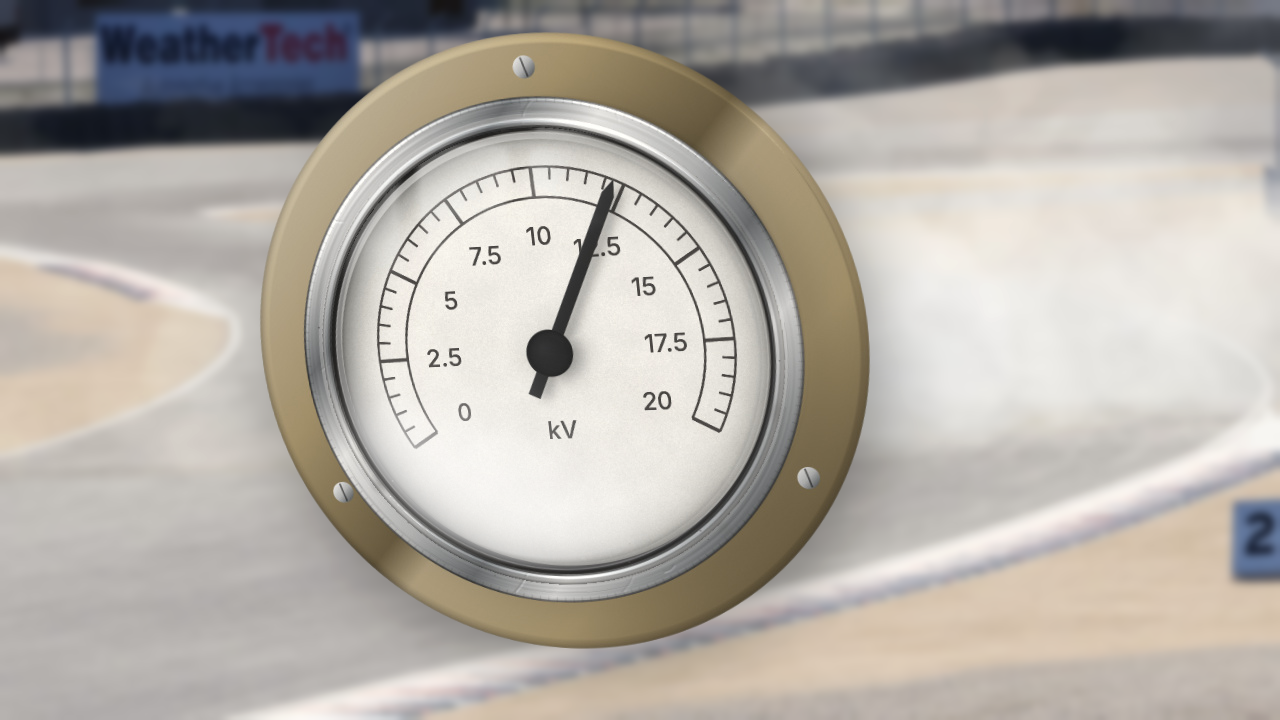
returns **12.25** kV
